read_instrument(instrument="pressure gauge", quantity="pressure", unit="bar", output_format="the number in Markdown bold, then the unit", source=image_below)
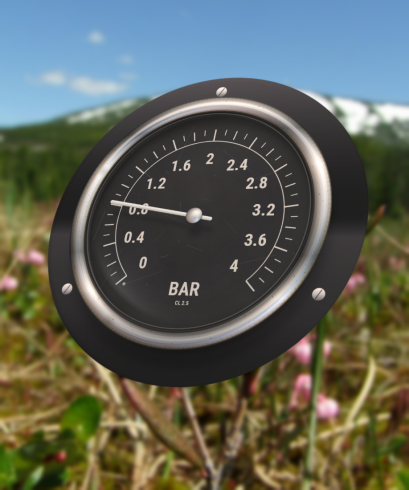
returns **0.8** bar
